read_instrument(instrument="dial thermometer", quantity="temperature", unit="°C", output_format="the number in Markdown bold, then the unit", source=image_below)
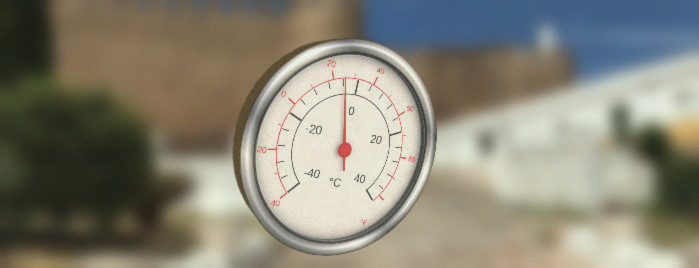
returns **-4** °C
